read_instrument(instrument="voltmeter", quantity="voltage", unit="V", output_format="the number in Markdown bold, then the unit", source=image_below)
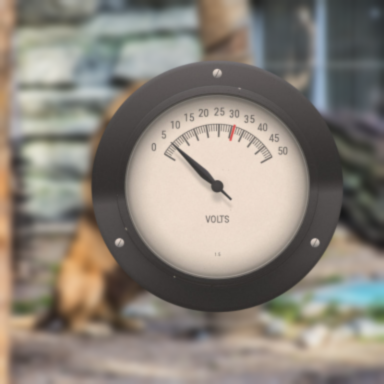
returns **5** V
